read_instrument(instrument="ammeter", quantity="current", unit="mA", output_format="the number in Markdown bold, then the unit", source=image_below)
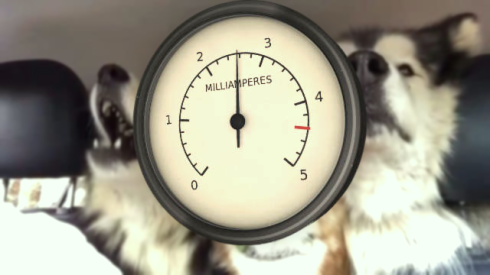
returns **2.6** mA
